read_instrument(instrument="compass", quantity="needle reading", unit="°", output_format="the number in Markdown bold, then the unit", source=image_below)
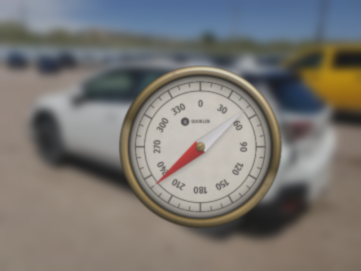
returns **230** °
